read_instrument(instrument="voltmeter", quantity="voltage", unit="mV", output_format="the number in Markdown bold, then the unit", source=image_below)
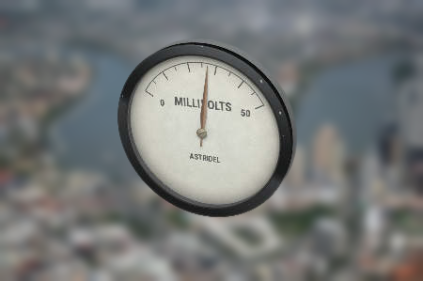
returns **27.5** mV
